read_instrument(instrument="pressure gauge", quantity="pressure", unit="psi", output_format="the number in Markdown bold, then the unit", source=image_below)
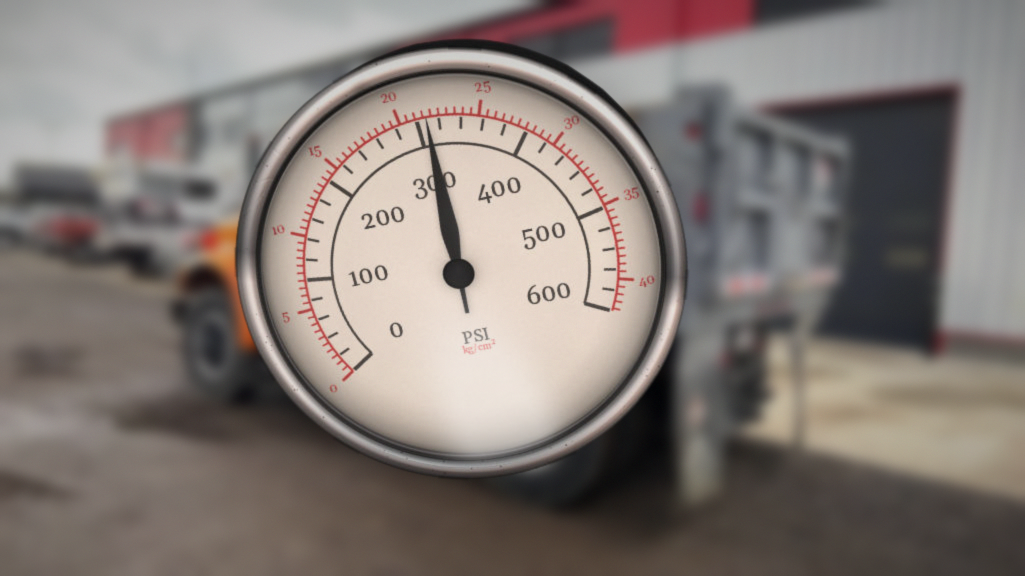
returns **310** psi
